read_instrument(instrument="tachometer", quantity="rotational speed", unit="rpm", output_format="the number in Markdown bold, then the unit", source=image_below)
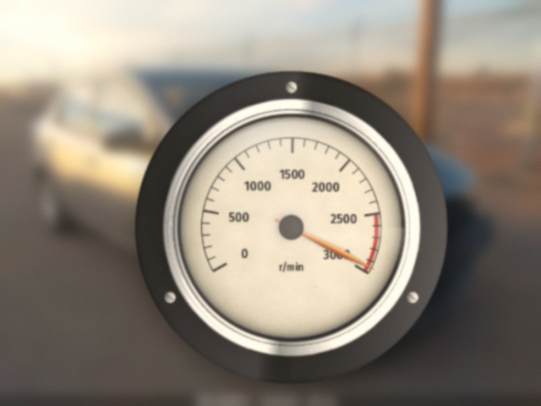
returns **2950** rpm
